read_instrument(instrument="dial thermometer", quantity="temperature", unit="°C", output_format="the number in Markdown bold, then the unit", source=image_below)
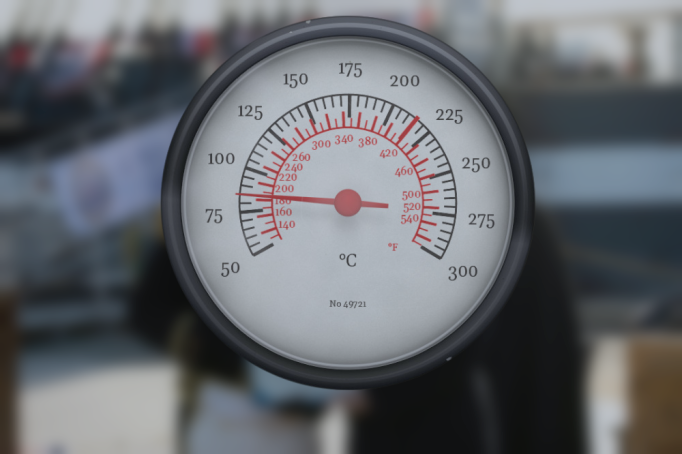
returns **85** °C
